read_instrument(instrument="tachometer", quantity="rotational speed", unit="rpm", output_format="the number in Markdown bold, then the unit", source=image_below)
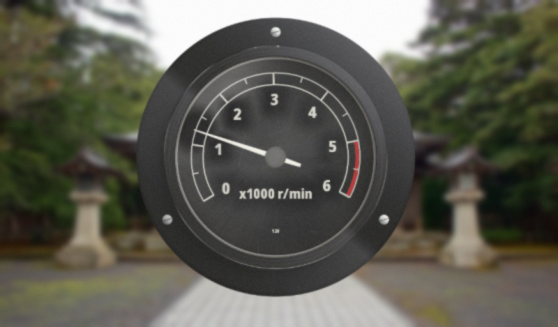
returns **1250** rpm
